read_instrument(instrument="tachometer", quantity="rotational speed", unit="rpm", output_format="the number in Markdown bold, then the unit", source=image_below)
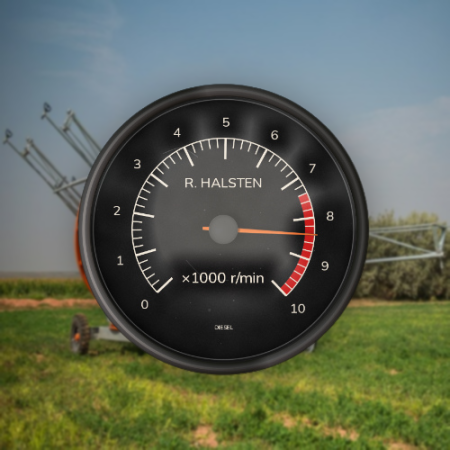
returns **8400** rpm
